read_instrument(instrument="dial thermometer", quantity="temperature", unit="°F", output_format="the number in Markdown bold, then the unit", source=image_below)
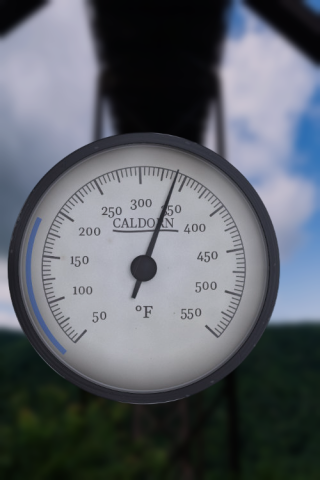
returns **340** °F
